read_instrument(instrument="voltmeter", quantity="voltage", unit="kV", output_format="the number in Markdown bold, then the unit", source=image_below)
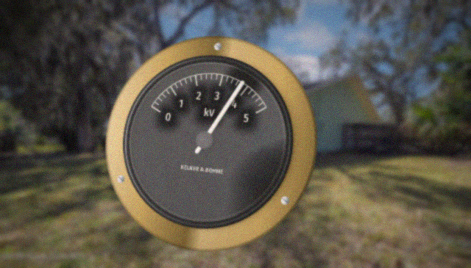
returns **3.8** kV
